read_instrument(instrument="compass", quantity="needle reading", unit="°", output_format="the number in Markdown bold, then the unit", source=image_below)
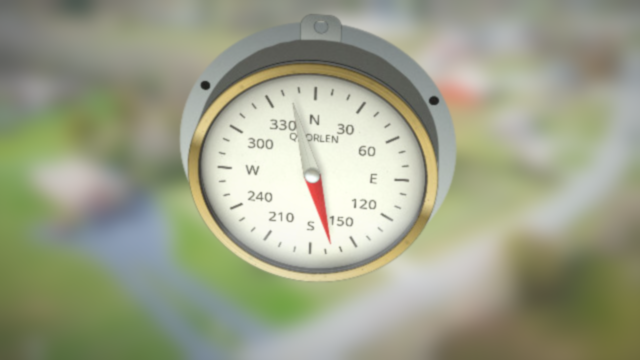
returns **165** °
